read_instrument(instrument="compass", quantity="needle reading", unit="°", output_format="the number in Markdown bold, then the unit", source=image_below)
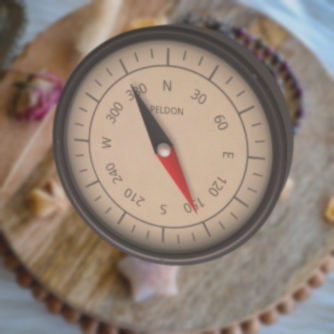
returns **150** °
